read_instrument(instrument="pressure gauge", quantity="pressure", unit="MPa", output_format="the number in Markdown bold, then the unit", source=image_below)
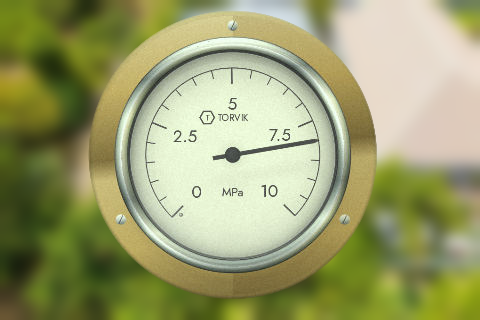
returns **8** MPa
